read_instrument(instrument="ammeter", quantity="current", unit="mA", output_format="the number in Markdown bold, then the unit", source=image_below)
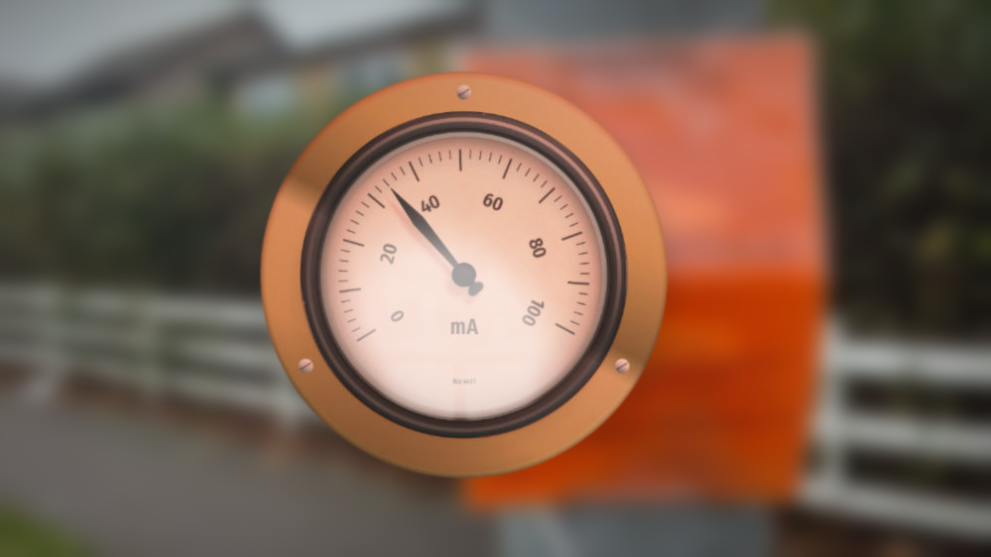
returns **34** mA
